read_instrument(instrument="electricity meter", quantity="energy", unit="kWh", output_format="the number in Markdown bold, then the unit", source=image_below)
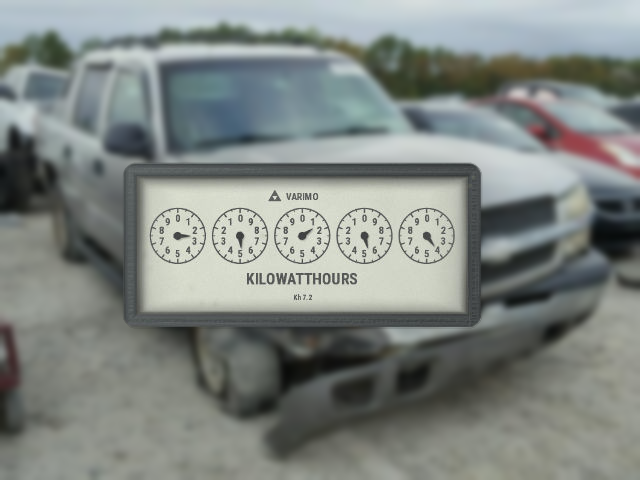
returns **25154** kWh
